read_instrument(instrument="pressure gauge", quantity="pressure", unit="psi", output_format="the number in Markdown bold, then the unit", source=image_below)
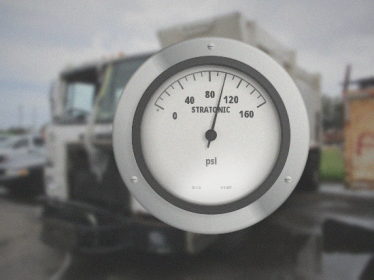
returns **100** psi
